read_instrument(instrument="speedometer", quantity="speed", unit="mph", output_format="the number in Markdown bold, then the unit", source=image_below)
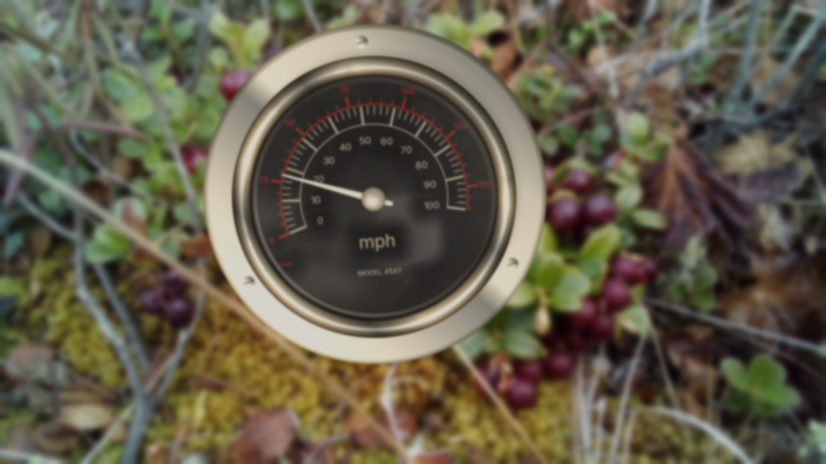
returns **18** mph
